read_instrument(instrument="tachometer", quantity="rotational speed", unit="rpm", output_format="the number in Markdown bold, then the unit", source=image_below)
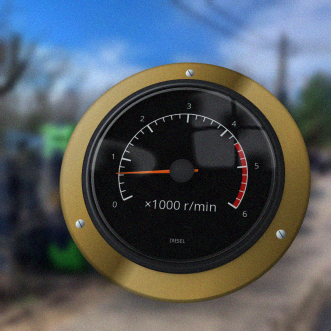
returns **600** rpm
